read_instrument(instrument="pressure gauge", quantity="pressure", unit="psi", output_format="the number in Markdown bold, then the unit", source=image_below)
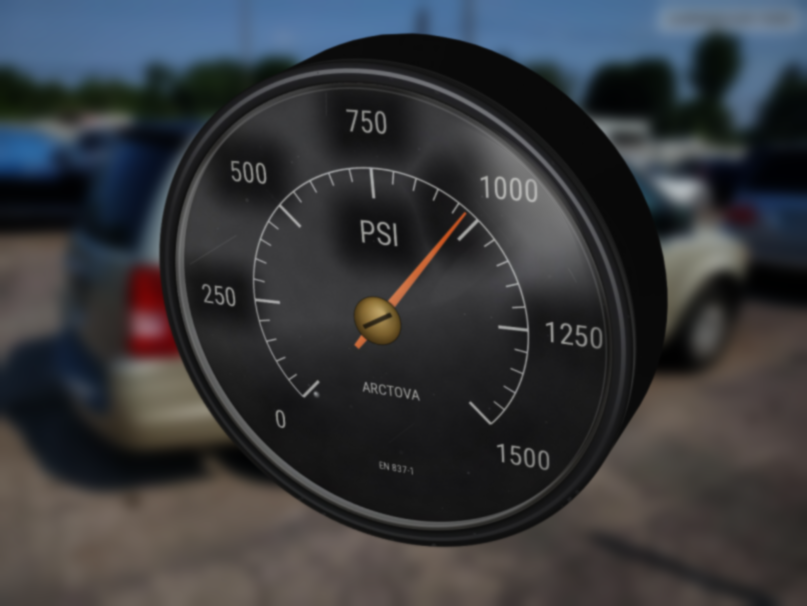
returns **975** psi
